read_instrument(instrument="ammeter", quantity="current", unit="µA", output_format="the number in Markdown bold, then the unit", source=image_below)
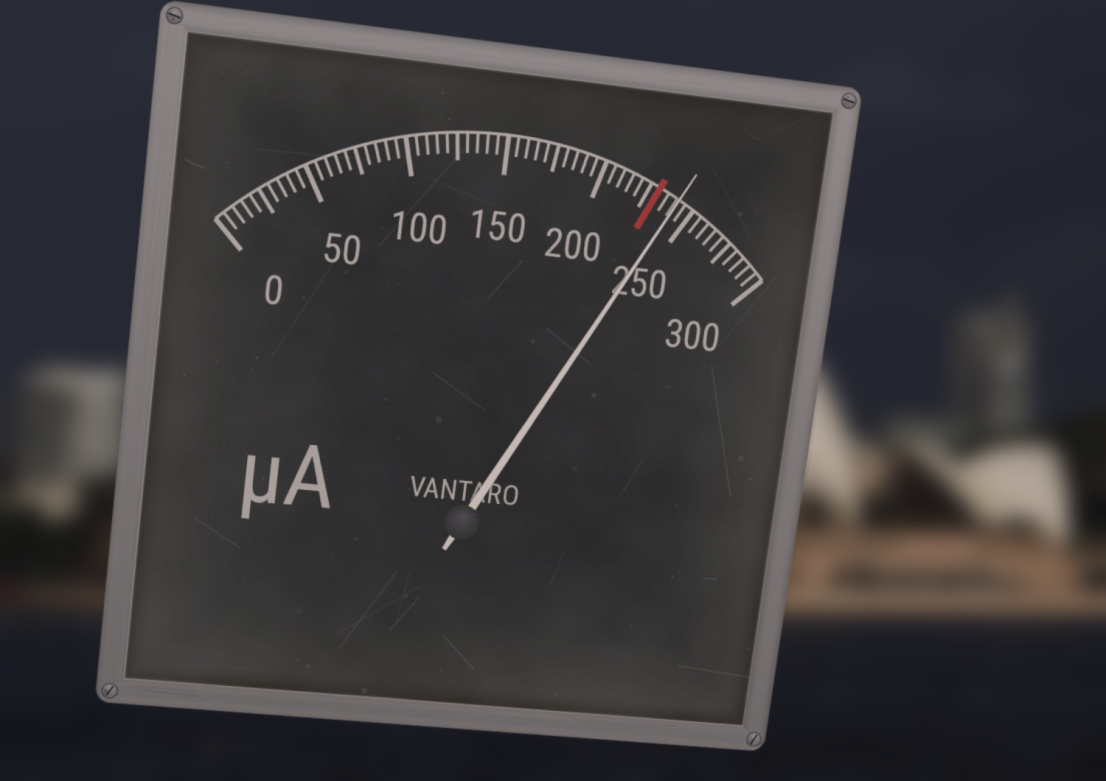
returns **240** µA
